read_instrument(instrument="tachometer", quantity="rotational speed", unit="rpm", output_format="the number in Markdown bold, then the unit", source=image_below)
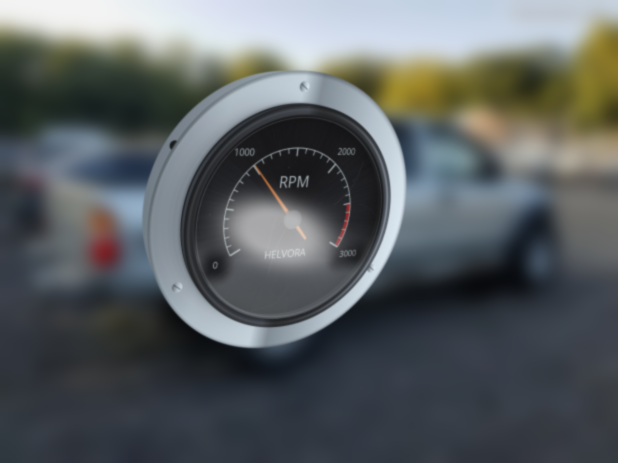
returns **1000** rpm
